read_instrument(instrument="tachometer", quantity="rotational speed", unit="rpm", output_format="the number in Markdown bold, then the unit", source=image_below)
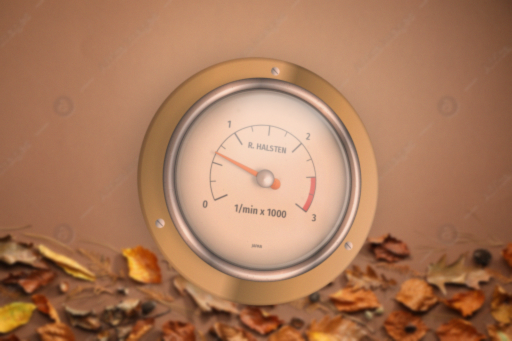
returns **625** rpm
